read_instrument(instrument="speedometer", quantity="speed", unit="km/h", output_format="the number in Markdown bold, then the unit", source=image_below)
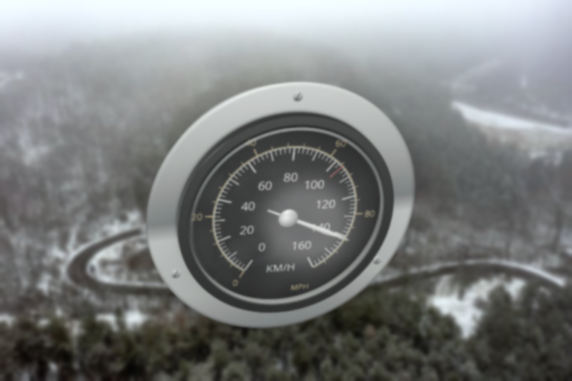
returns **140** km/h
